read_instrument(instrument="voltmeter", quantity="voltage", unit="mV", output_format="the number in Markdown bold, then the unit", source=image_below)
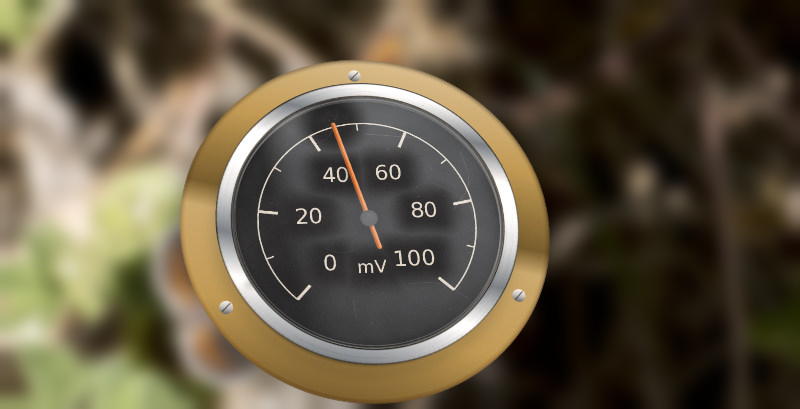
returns **45** mV
